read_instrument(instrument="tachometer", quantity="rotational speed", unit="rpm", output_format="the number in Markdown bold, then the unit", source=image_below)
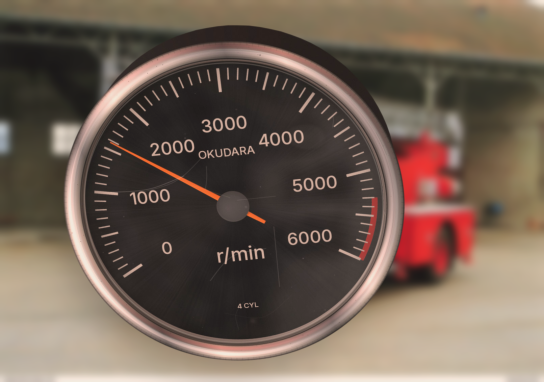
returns **1600** rpm
